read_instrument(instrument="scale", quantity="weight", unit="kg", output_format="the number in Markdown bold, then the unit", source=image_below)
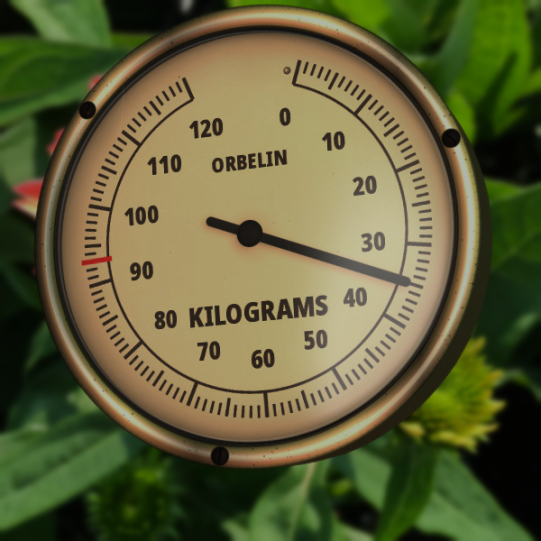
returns **35** kg
